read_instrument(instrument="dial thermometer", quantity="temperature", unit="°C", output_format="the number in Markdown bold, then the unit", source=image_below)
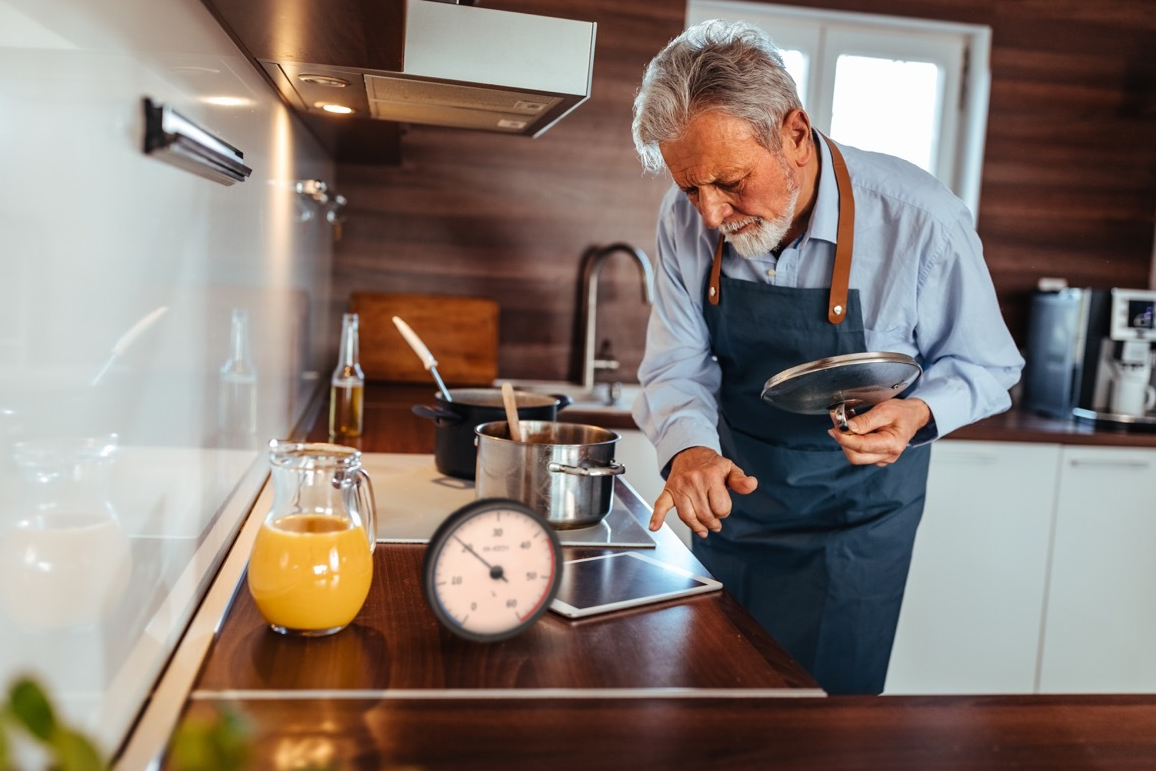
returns **20** °C
